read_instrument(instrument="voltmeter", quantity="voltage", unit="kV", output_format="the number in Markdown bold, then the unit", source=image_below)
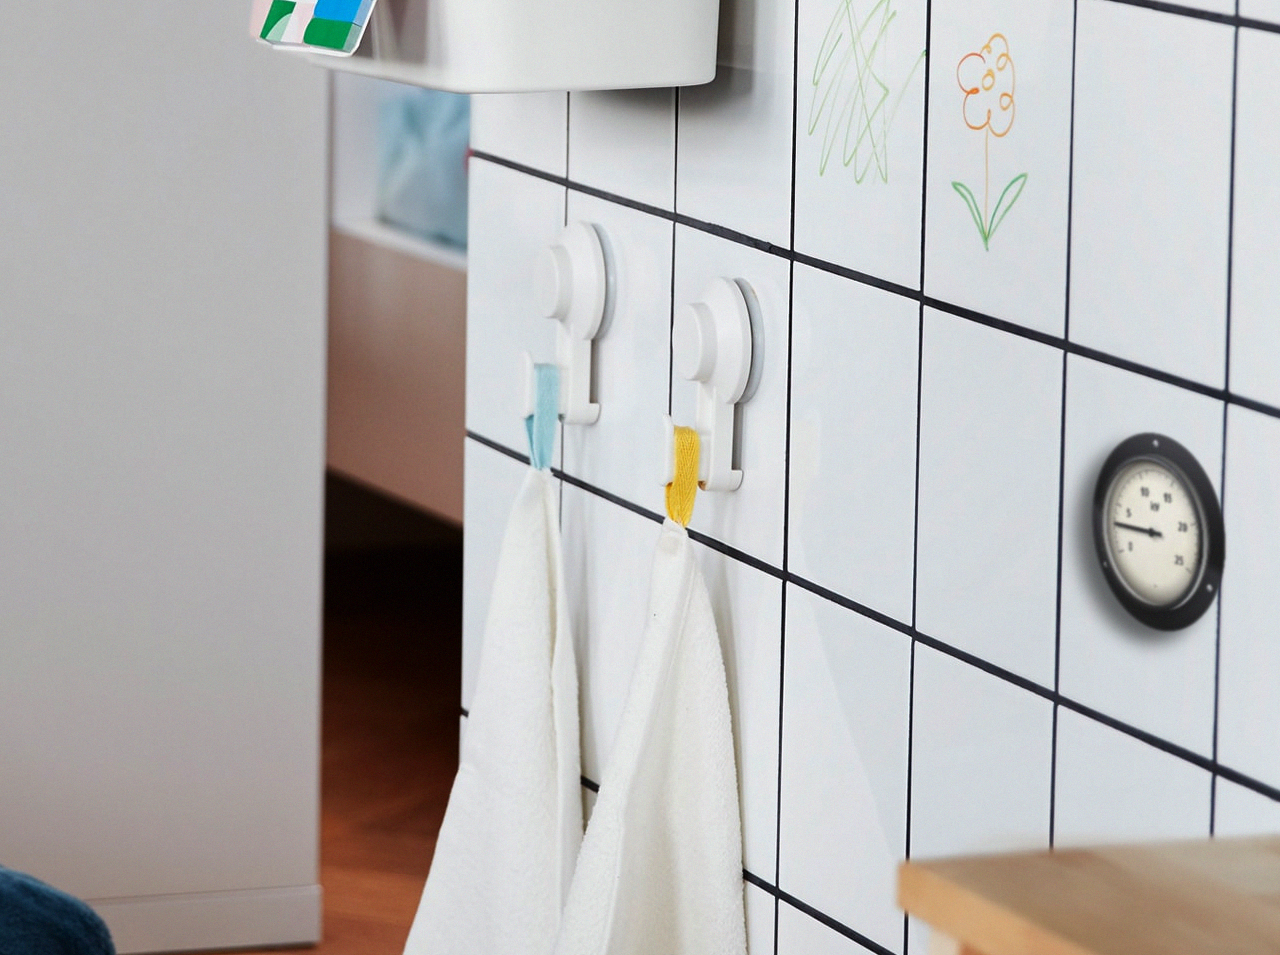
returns **3** kV
